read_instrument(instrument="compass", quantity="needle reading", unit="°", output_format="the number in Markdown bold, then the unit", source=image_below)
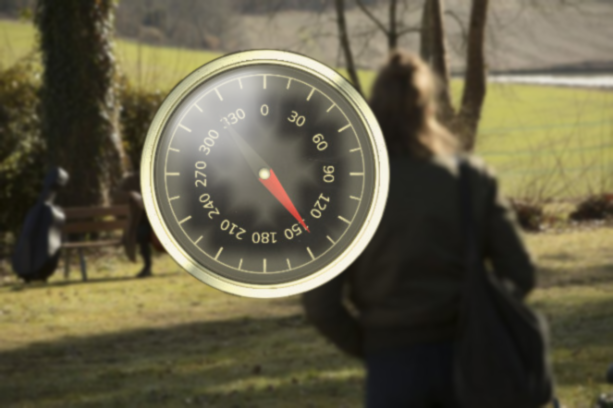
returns **142.5** °
